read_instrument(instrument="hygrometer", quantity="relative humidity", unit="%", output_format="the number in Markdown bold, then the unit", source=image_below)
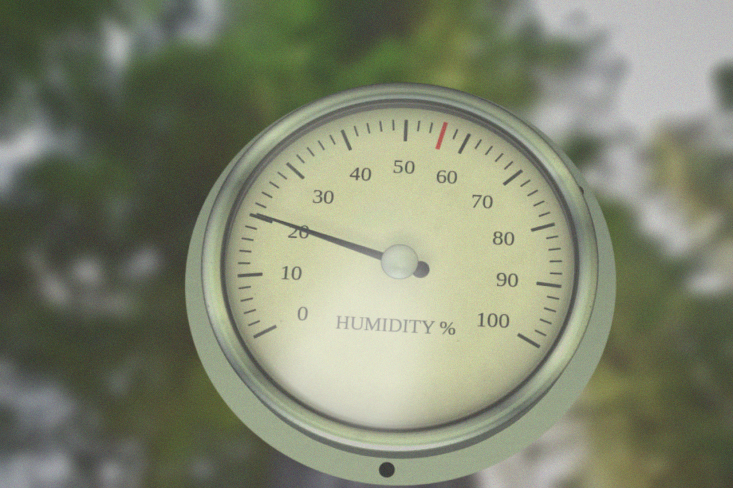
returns **20** %
